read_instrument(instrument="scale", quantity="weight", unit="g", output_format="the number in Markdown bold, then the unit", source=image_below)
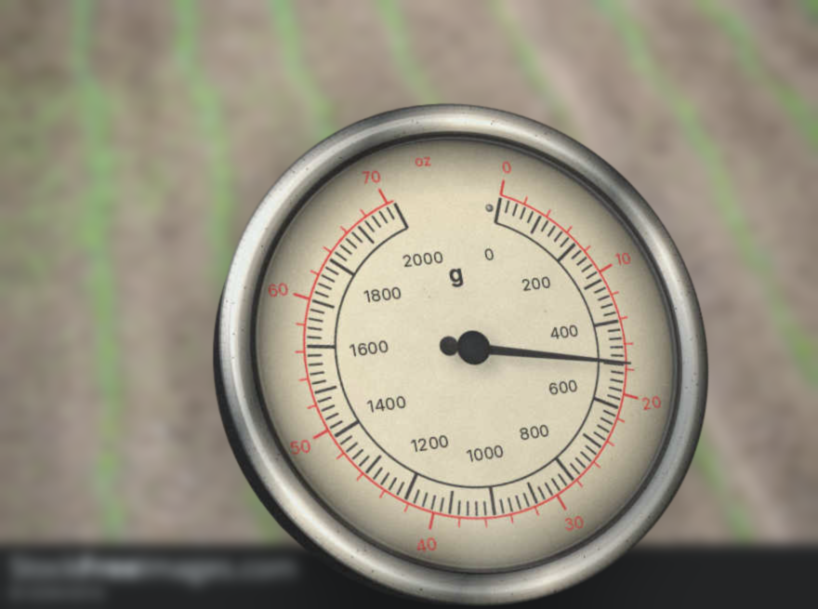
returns **500** g
